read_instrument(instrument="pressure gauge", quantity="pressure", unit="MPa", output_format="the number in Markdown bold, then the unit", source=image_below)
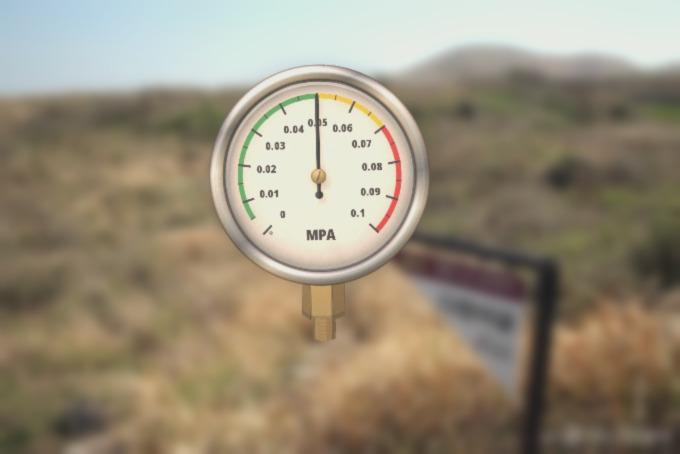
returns **0.05** MPa
